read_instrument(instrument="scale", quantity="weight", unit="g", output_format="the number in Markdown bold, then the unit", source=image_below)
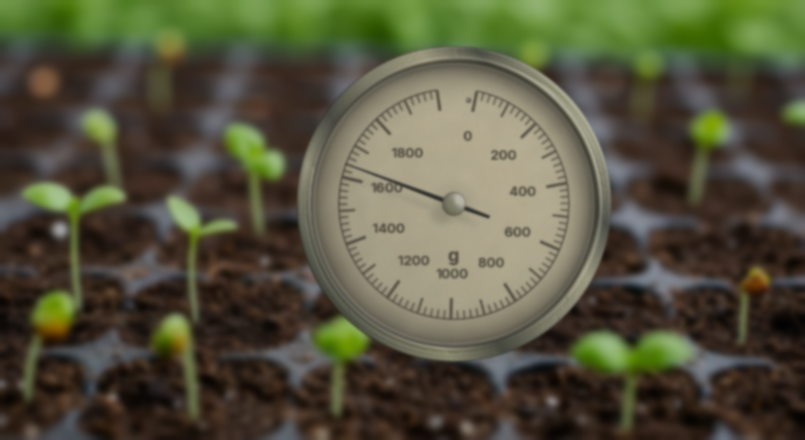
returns **1640** g
